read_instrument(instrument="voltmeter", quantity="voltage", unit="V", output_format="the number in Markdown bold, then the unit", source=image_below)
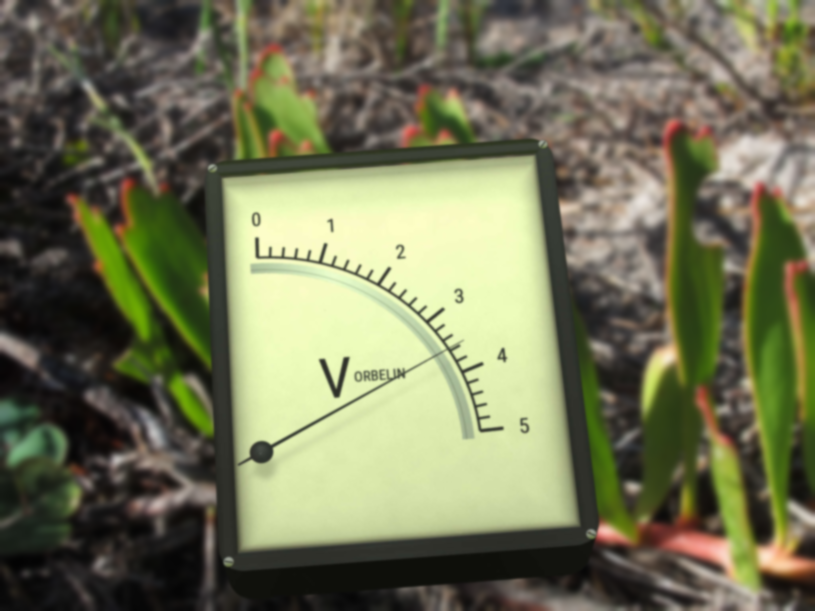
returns **3.6** V
